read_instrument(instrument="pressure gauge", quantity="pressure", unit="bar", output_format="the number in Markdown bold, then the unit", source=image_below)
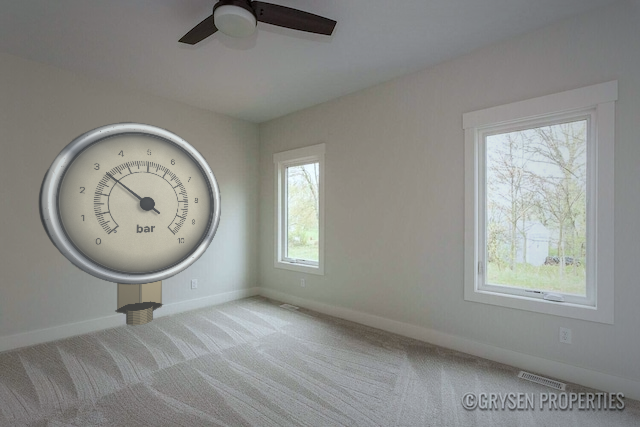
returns **3** bar
